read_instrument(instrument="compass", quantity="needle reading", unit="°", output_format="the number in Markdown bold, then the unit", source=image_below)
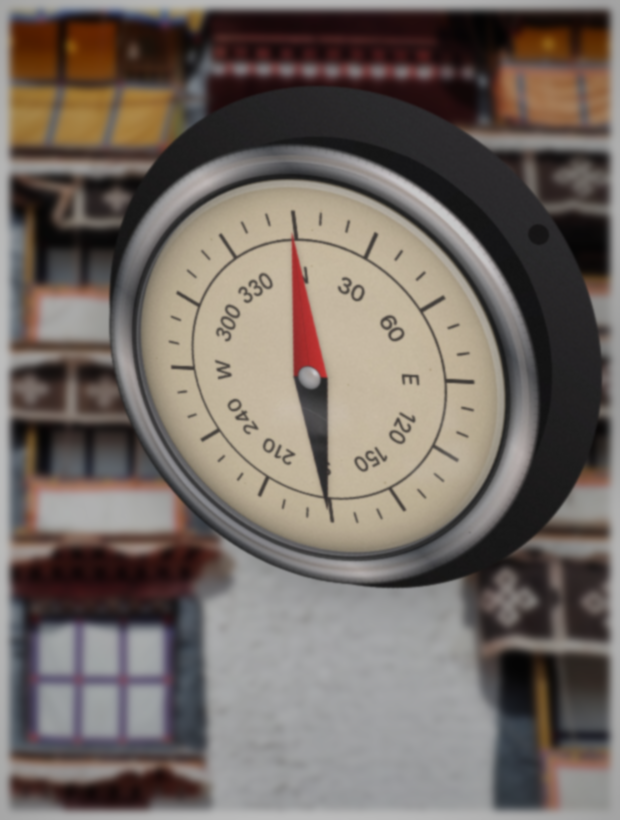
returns **0** °
